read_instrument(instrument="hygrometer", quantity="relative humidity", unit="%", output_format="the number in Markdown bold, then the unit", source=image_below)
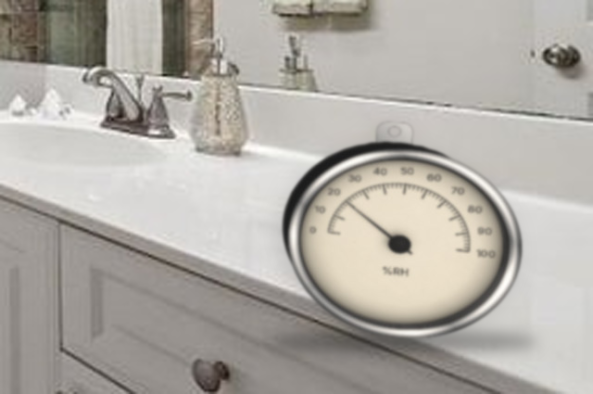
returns **20** %
